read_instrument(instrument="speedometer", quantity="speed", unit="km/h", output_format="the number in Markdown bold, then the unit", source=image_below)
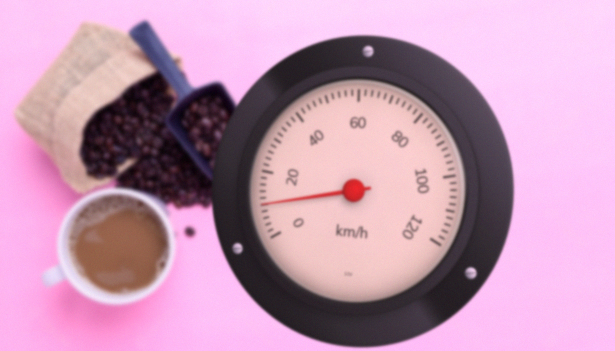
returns **10** km/h
